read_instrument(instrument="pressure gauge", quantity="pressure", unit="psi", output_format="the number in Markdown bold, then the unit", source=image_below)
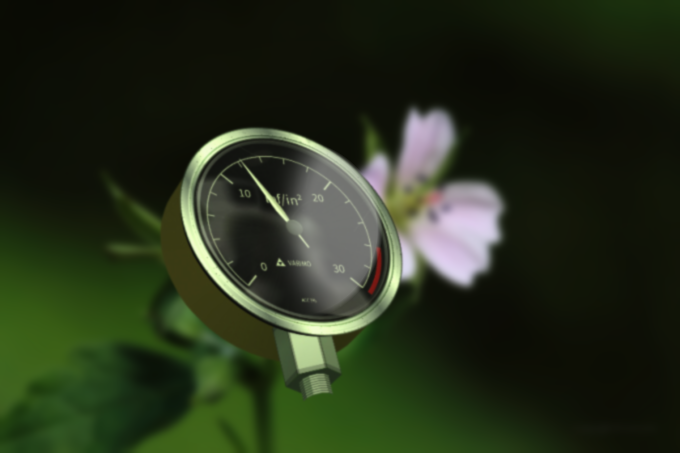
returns **12** psi
